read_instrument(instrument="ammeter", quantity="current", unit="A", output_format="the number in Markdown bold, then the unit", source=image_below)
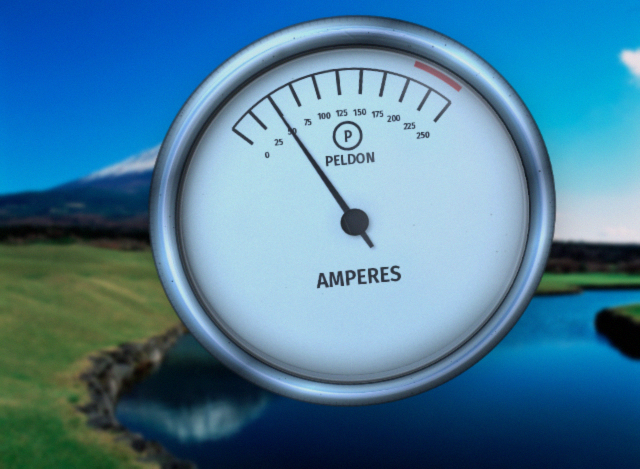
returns **50** A
